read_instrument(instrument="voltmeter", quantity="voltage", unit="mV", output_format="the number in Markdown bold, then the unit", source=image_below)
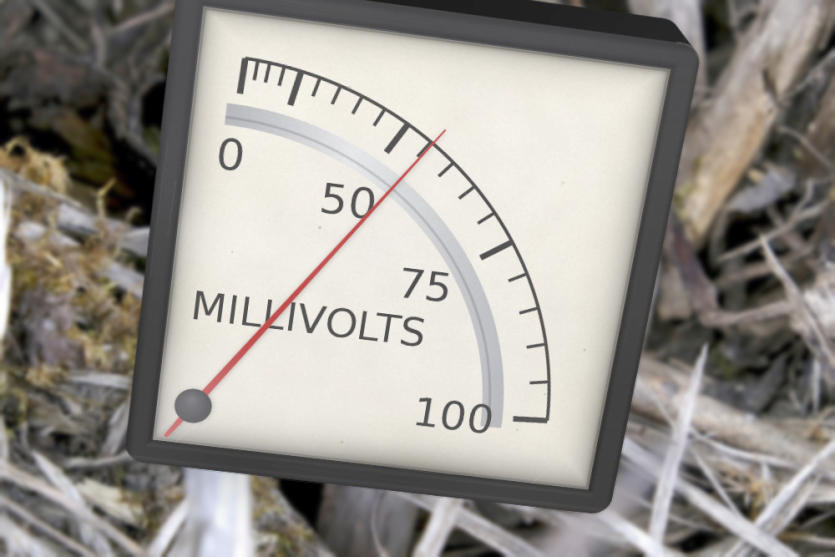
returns **55** mV
